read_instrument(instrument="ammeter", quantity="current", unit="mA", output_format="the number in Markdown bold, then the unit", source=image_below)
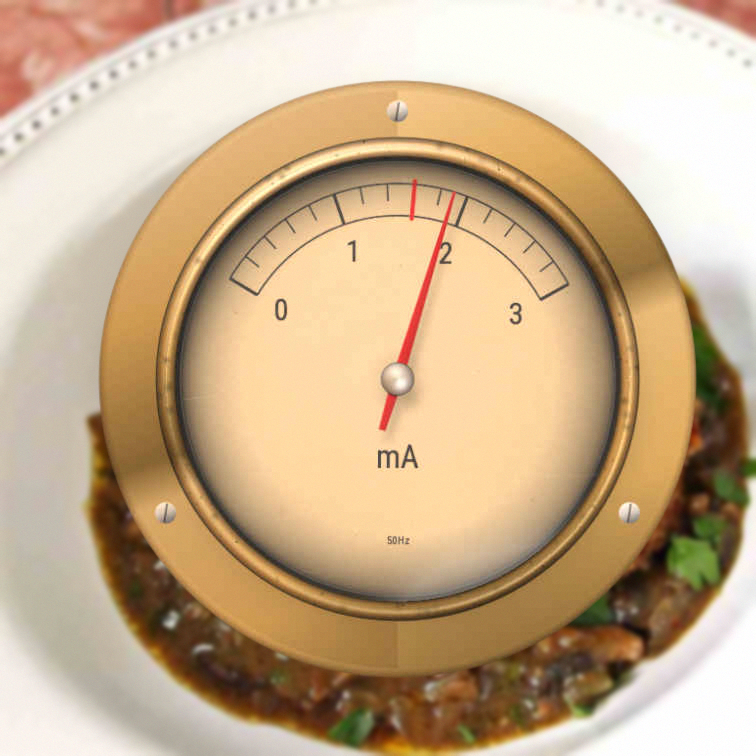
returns **1.9** mA
